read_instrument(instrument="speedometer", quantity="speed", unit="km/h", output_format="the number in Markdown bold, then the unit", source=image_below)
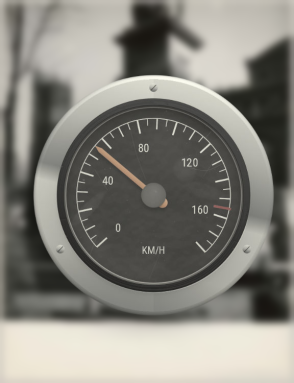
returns **55** km/h
